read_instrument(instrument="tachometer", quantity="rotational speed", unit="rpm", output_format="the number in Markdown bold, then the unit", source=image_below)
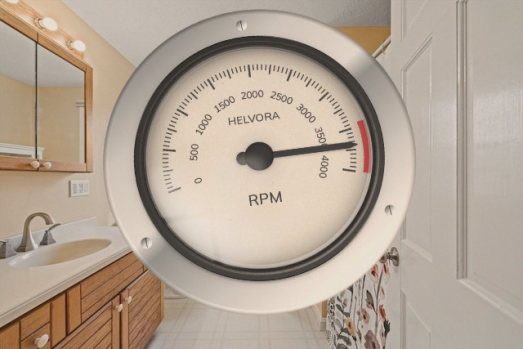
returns **3700** rpm
